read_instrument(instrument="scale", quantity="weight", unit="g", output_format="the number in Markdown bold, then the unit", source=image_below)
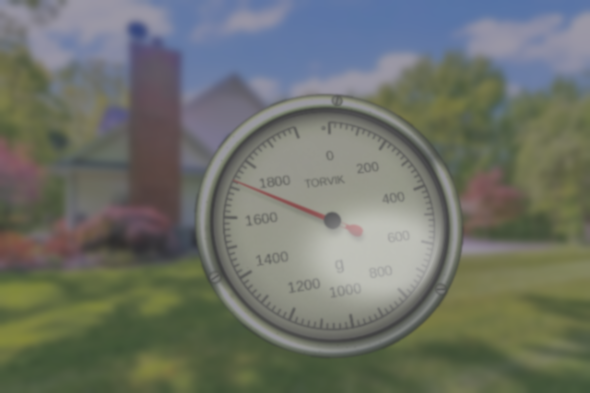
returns **1720** g
